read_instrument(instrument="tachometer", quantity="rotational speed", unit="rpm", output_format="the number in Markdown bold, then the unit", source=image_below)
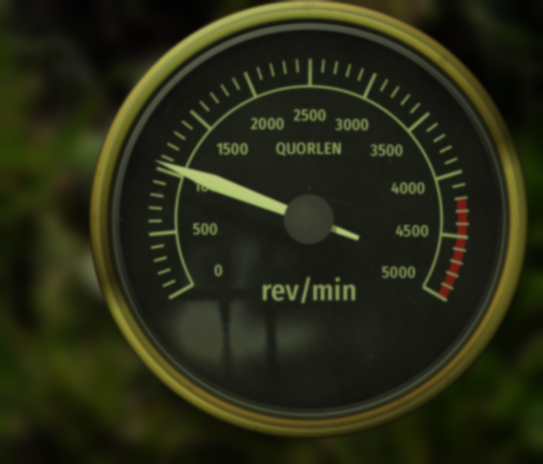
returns **1050** rpm
